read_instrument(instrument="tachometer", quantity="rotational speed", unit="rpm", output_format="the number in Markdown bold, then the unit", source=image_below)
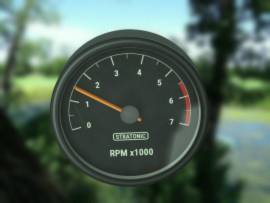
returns **1500** rpm
